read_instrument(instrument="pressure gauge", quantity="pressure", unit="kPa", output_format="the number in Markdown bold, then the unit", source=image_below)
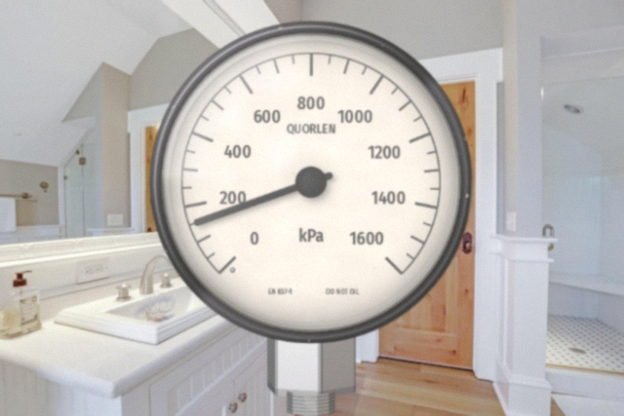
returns **150** kPa
